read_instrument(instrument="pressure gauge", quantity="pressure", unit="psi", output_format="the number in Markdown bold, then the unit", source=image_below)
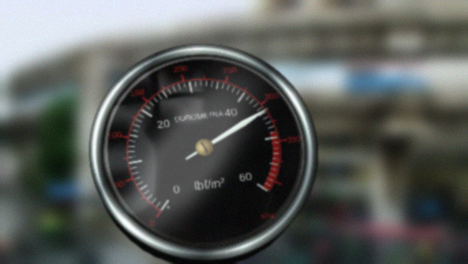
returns **45** psi
